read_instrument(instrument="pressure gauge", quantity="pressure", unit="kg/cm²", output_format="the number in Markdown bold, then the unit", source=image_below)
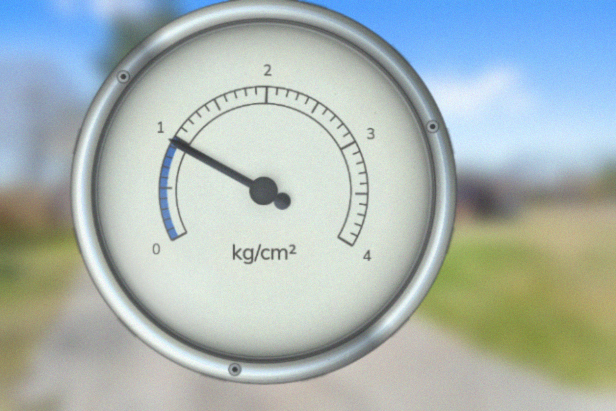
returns **0.95** kg/cm²
